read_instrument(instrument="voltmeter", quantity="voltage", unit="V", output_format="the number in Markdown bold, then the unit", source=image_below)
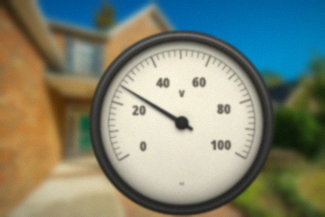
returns **26** V
